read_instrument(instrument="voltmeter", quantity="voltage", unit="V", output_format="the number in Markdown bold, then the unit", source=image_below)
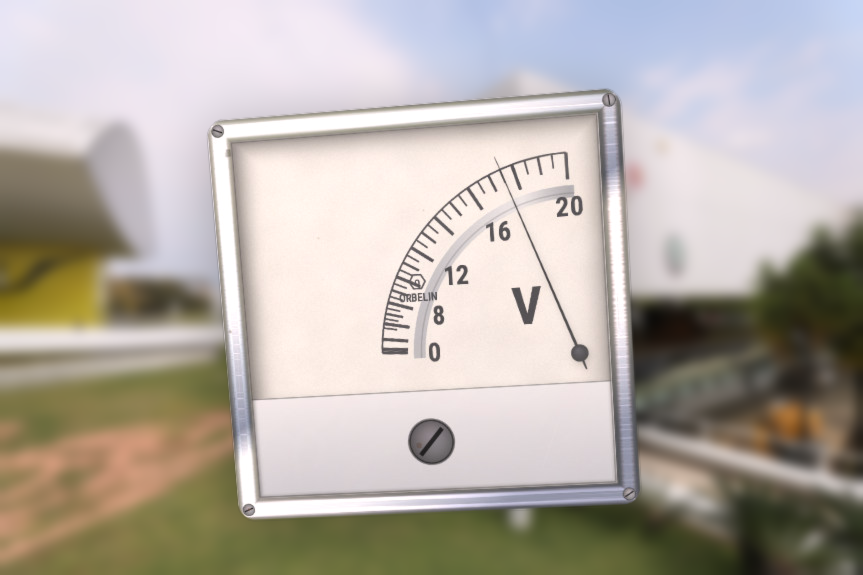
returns **17.5** V
